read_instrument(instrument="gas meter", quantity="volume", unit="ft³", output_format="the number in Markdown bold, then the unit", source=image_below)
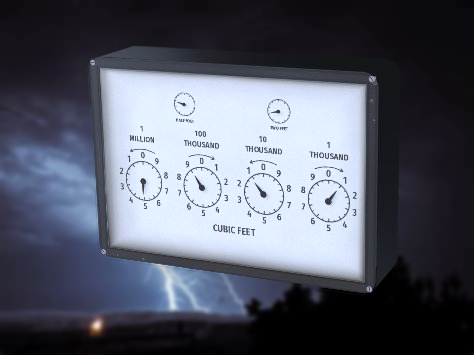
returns **491100** ft³
